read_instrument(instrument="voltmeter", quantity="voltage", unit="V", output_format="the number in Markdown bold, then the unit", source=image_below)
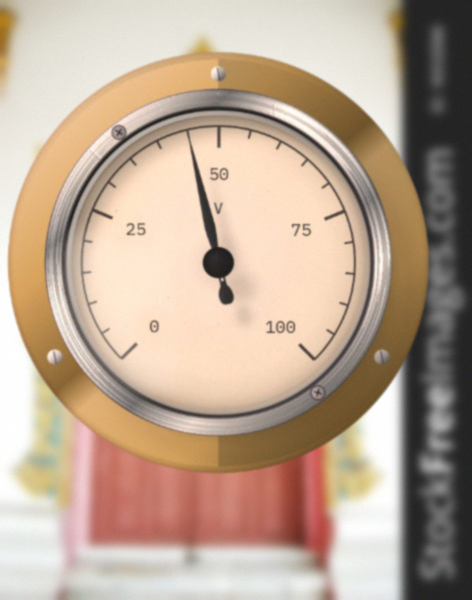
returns **45** V
